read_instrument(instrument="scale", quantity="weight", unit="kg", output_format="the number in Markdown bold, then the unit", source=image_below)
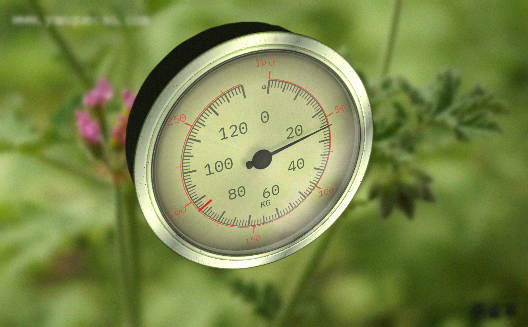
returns **25** kg
